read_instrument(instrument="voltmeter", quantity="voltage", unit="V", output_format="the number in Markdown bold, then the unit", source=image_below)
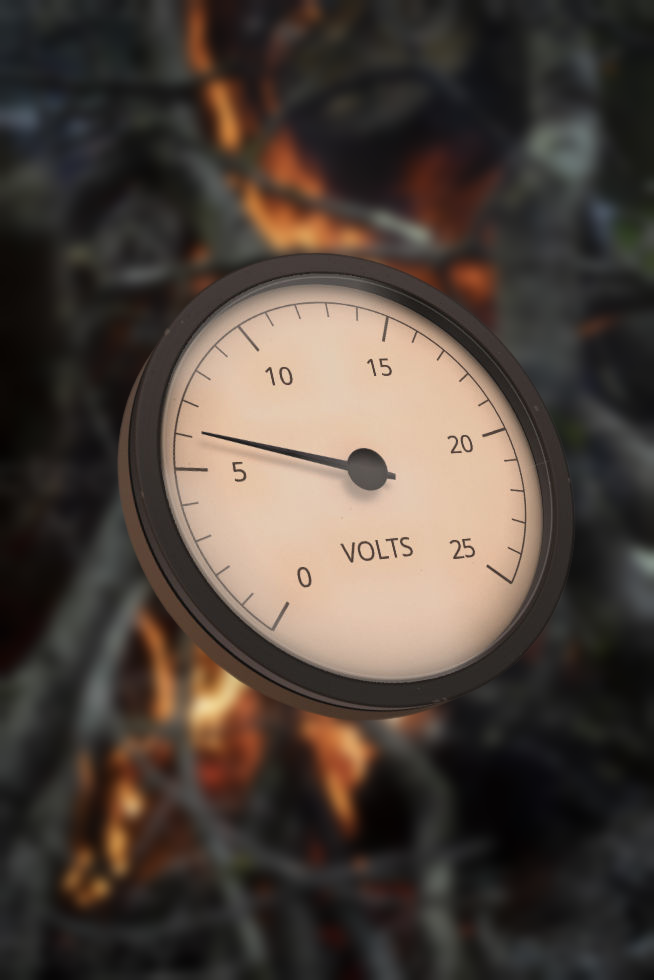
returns **6** V
